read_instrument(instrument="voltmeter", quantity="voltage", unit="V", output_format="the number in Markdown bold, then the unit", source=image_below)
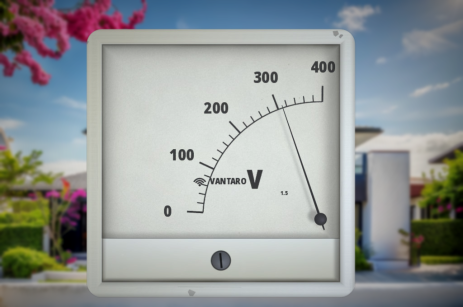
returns **310** V
